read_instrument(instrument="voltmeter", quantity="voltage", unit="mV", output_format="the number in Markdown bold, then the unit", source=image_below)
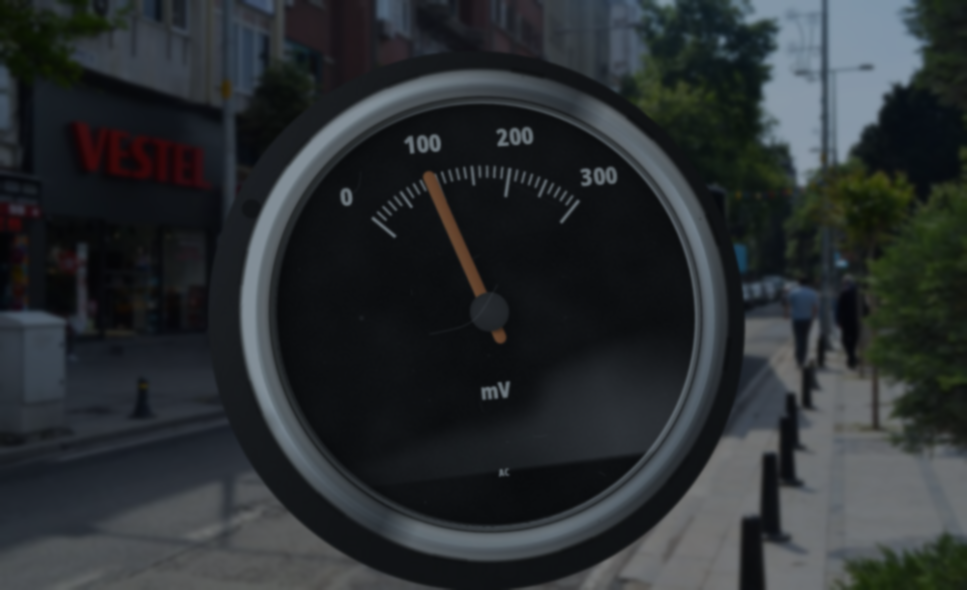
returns **90** mV
